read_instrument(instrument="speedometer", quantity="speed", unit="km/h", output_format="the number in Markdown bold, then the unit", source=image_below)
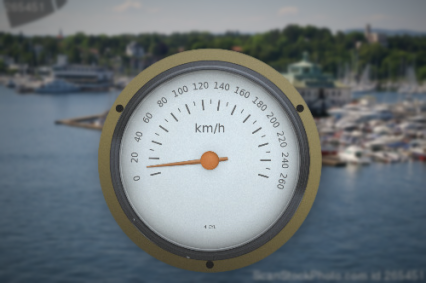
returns **10** km/h
